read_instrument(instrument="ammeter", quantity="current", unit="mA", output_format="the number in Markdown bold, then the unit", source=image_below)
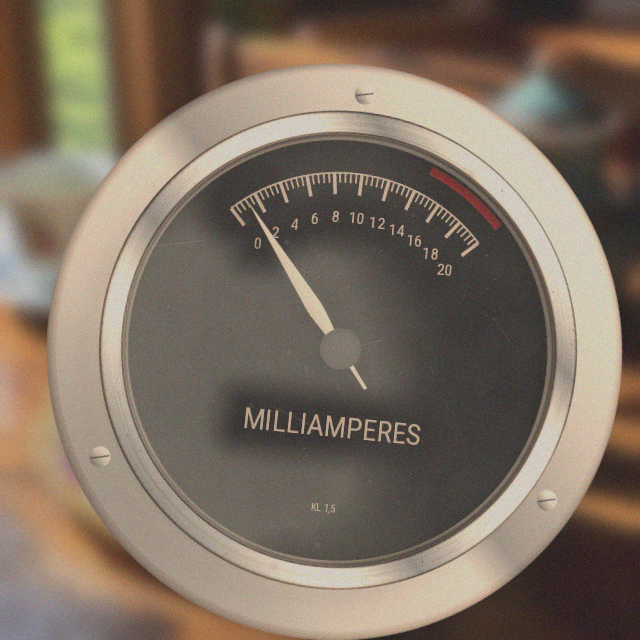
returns **1.2** mA
